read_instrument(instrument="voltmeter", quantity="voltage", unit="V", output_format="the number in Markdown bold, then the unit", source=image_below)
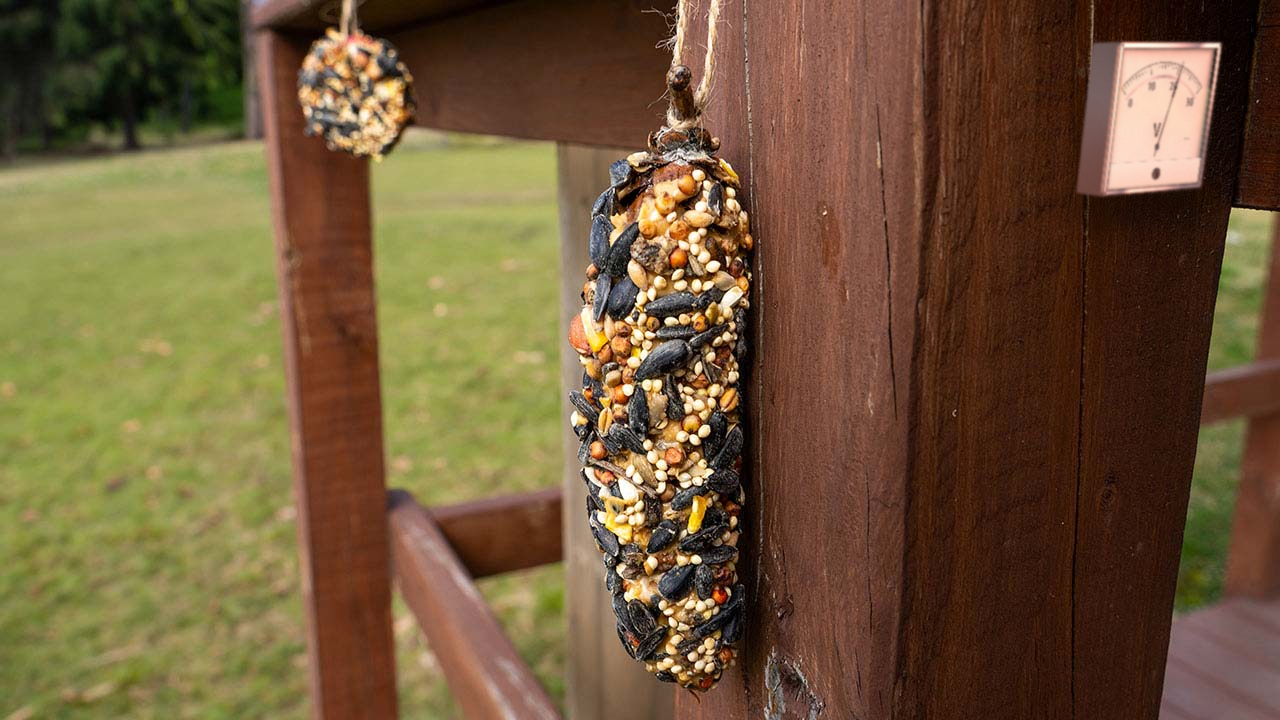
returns **20** V
